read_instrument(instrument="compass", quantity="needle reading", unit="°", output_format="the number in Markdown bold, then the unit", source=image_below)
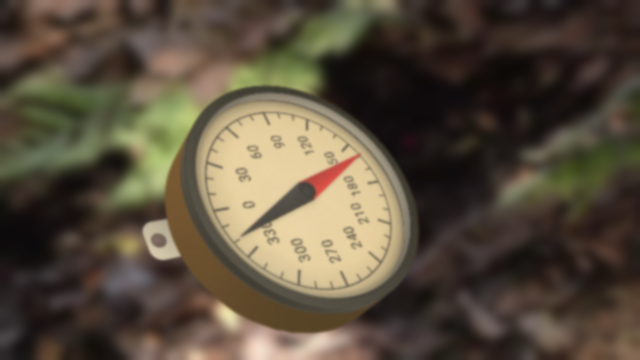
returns **160** °
